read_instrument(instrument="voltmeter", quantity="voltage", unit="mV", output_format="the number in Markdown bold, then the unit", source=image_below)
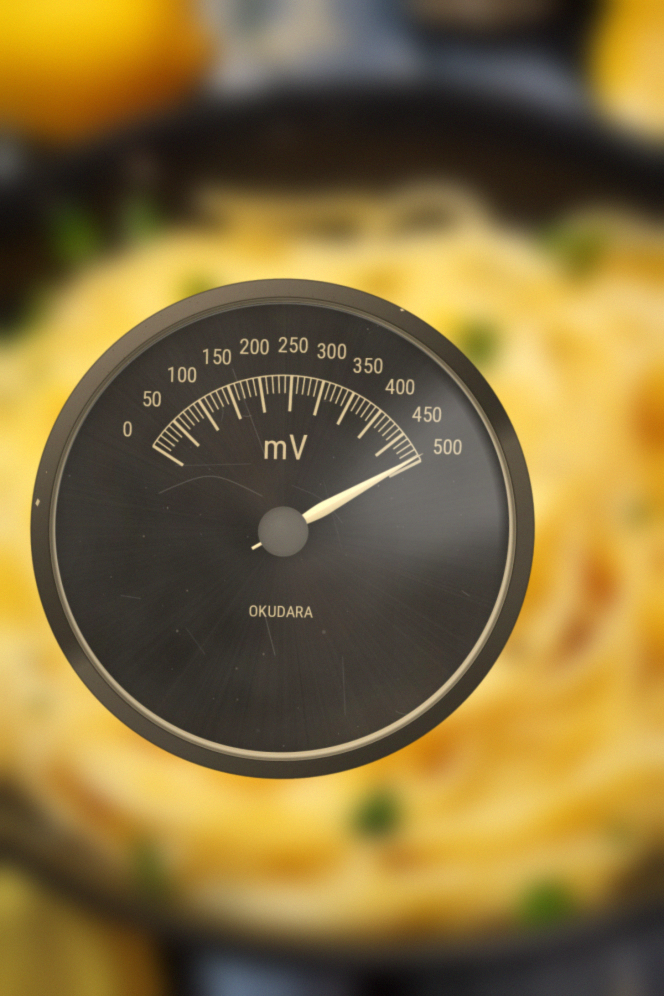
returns **490** mV
